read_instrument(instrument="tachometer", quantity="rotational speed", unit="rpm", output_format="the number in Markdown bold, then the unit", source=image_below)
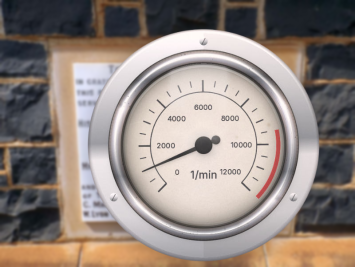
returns **1000** rpm
